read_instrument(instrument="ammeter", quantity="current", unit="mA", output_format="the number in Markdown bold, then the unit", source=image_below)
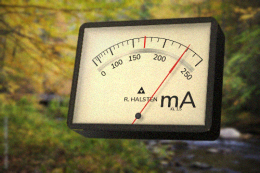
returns **230** mA
